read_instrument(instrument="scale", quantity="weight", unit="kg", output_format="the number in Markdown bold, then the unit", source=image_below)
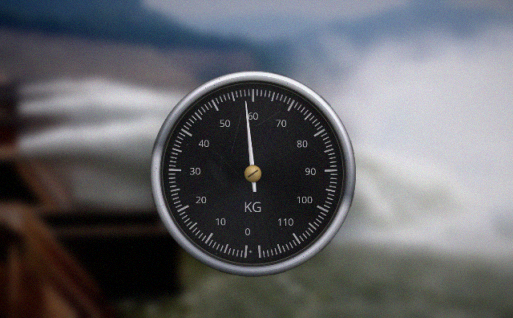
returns **58** kg
